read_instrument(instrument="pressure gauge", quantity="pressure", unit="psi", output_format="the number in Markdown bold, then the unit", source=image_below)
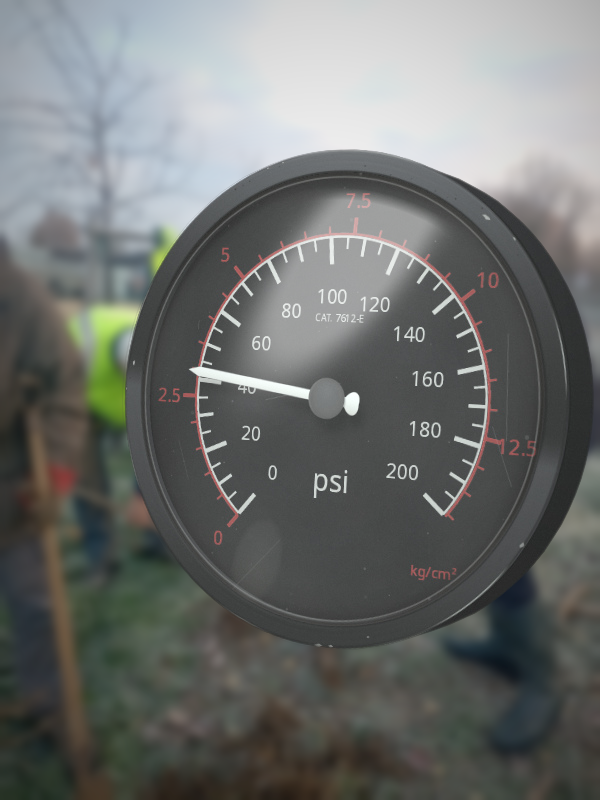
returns **42.5** psi
